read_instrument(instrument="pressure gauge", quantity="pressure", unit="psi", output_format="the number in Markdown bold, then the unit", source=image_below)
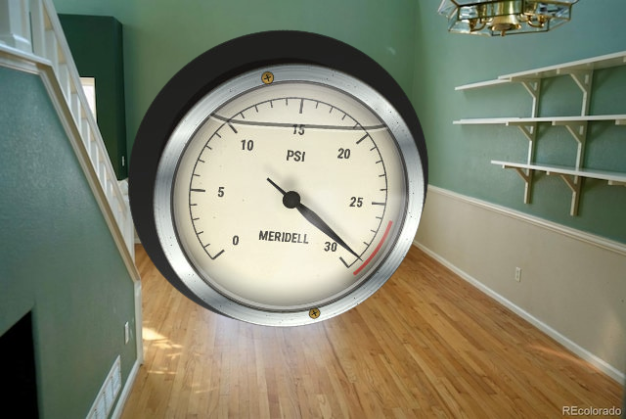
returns **29** psi
